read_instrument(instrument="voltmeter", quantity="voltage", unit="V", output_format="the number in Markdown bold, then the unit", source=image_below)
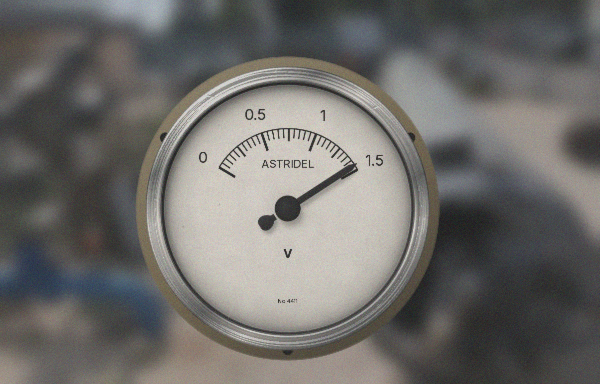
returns **1.45** V
